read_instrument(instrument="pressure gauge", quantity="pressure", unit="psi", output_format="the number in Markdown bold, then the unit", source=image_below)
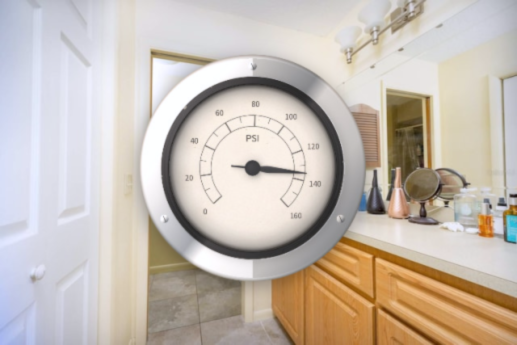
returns **135** psi
